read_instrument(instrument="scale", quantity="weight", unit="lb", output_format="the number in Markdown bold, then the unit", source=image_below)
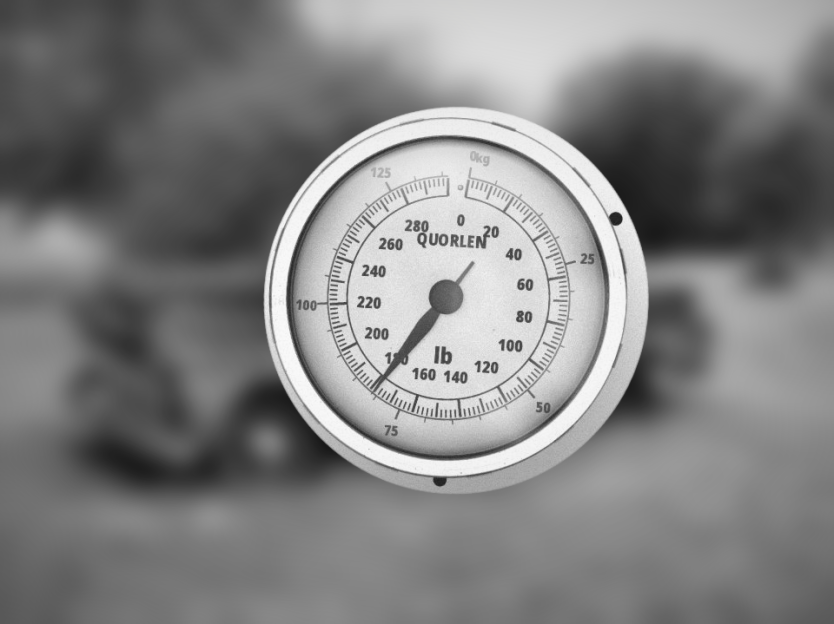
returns **178** lb
